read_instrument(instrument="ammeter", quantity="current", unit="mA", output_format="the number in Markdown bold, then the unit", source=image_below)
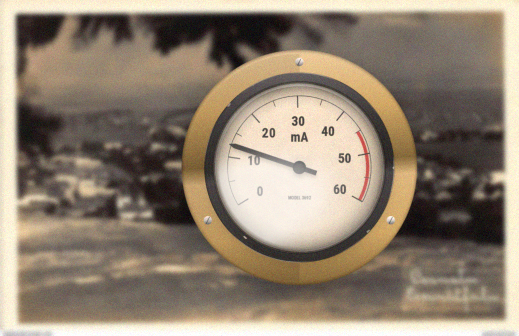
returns **12.5** mA
